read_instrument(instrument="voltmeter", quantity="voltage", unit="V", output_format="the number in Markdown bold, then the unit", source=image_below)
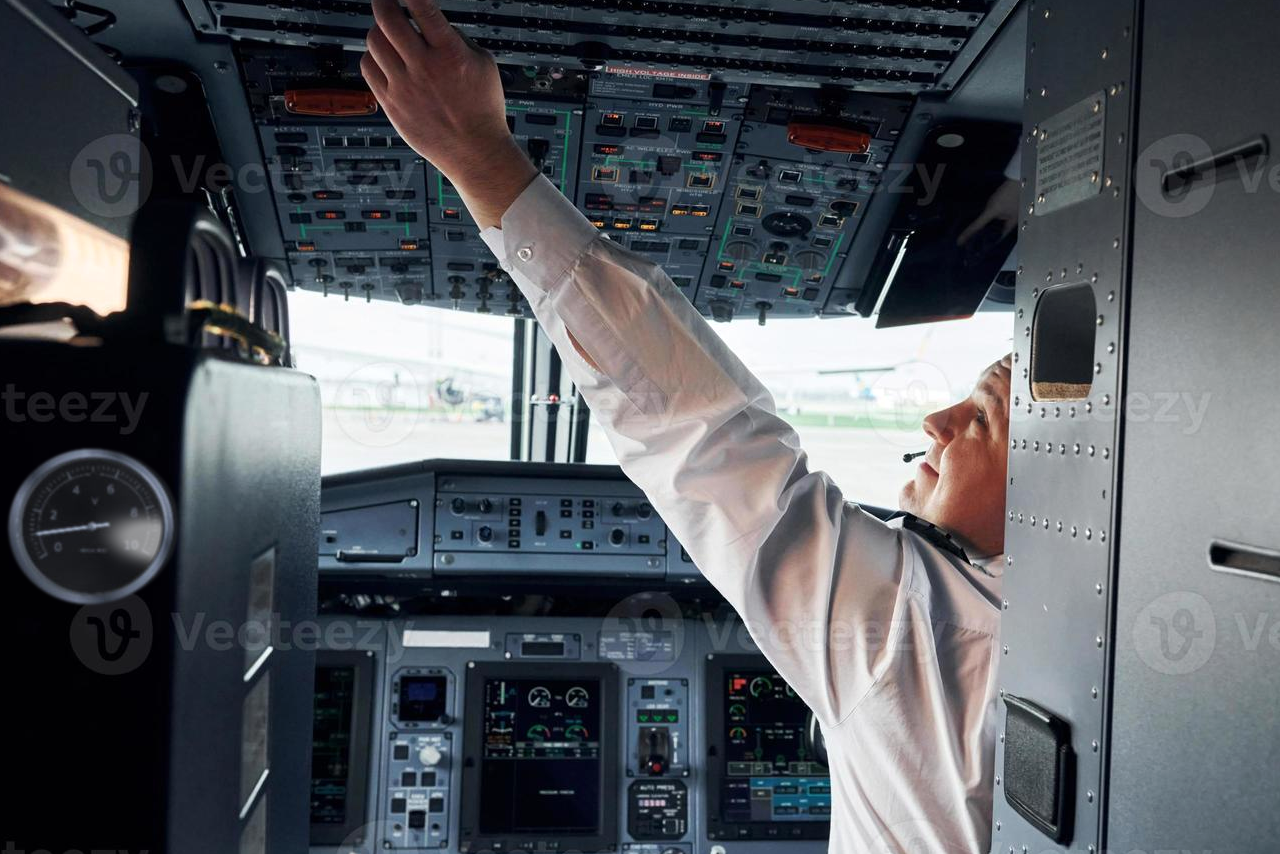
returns **1** V
